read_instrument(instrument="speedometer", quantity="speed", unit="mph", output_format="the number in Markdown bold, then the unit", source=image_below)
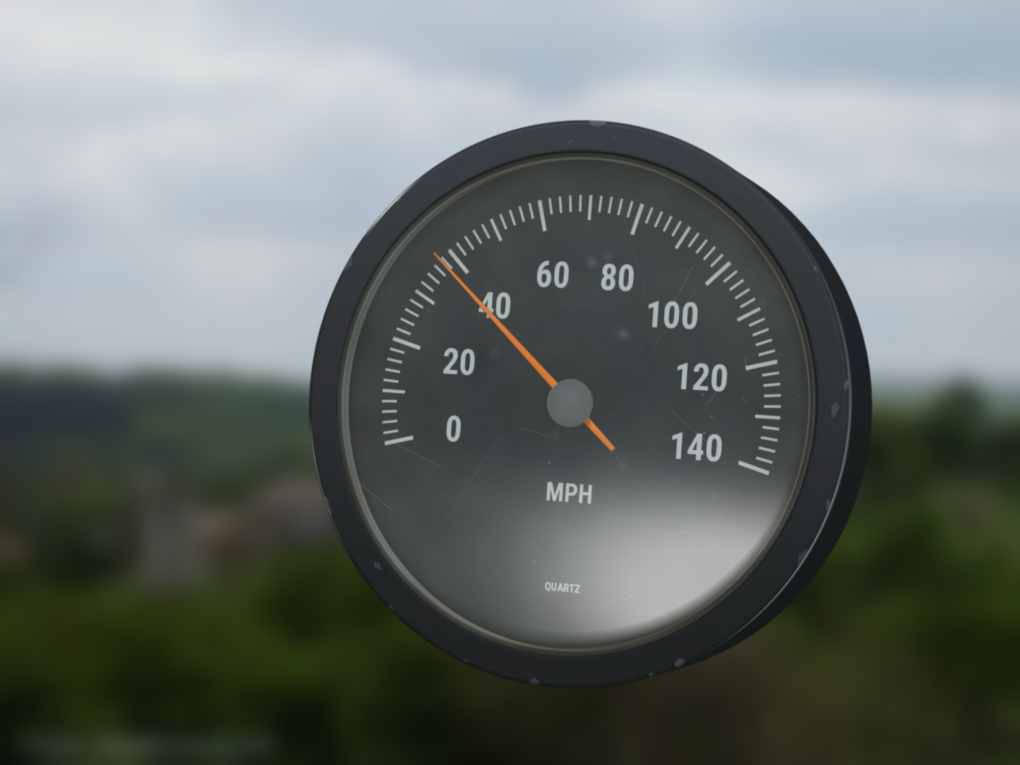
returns **38** mph
